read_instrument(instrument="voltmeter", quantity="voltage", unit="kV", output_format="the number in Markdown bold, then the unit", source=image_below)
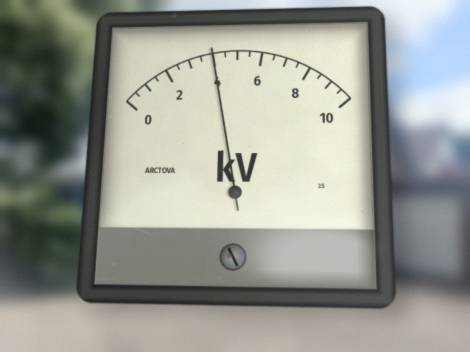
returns **4** kV
